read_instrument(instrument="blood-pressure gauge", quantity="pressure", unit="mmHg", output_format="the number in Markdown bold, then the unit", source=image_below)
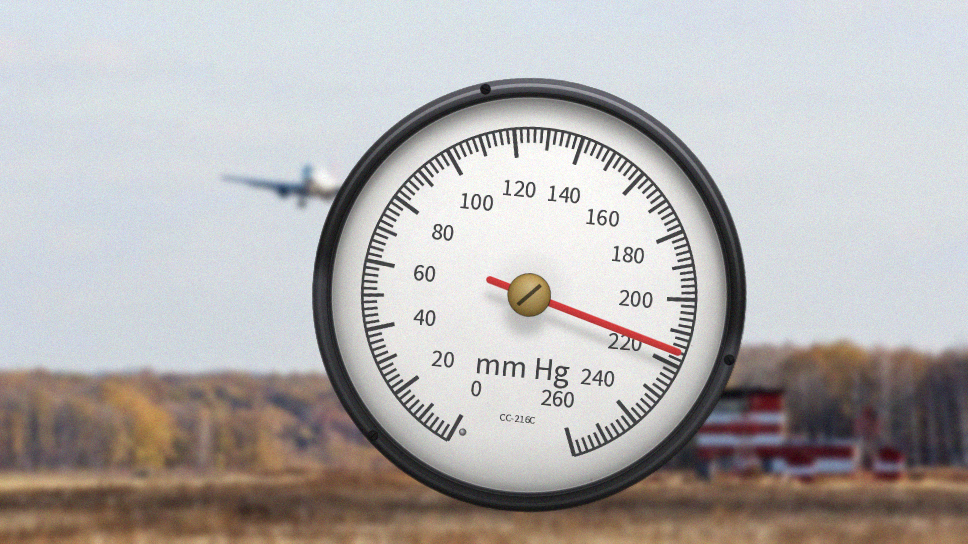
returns **216** mmHg
